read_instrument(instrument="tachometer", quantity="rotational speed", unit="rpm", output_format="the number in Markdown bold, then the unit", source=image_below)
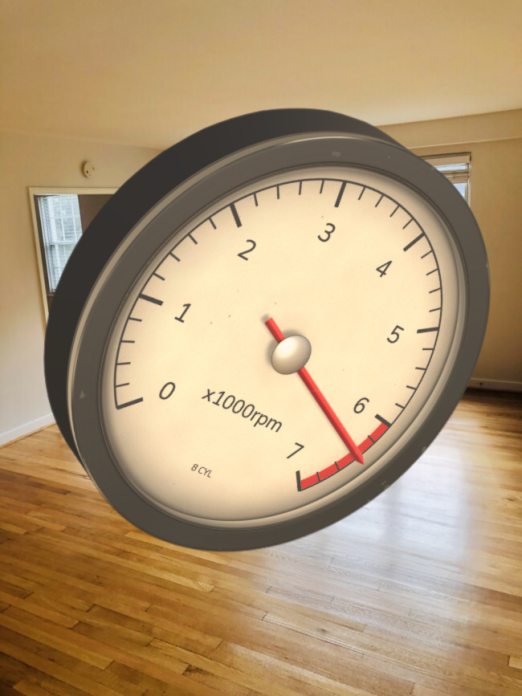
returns **6400** rpm
